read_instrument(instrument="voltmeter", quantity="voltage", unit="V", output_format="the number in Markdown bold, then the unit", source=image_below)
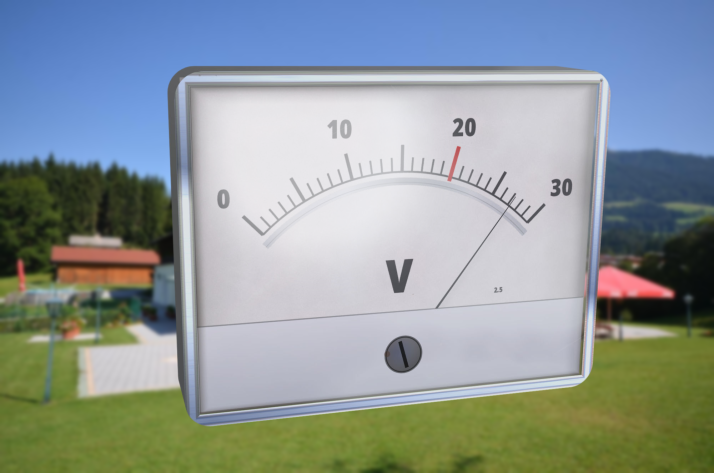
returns **27** V
